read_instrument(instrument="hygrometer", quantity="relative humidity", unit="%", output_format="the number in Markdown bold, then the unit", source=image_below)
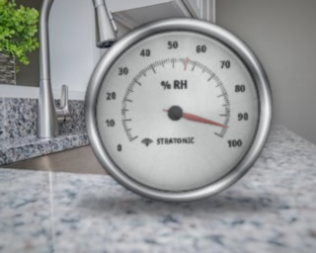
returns **95** %
